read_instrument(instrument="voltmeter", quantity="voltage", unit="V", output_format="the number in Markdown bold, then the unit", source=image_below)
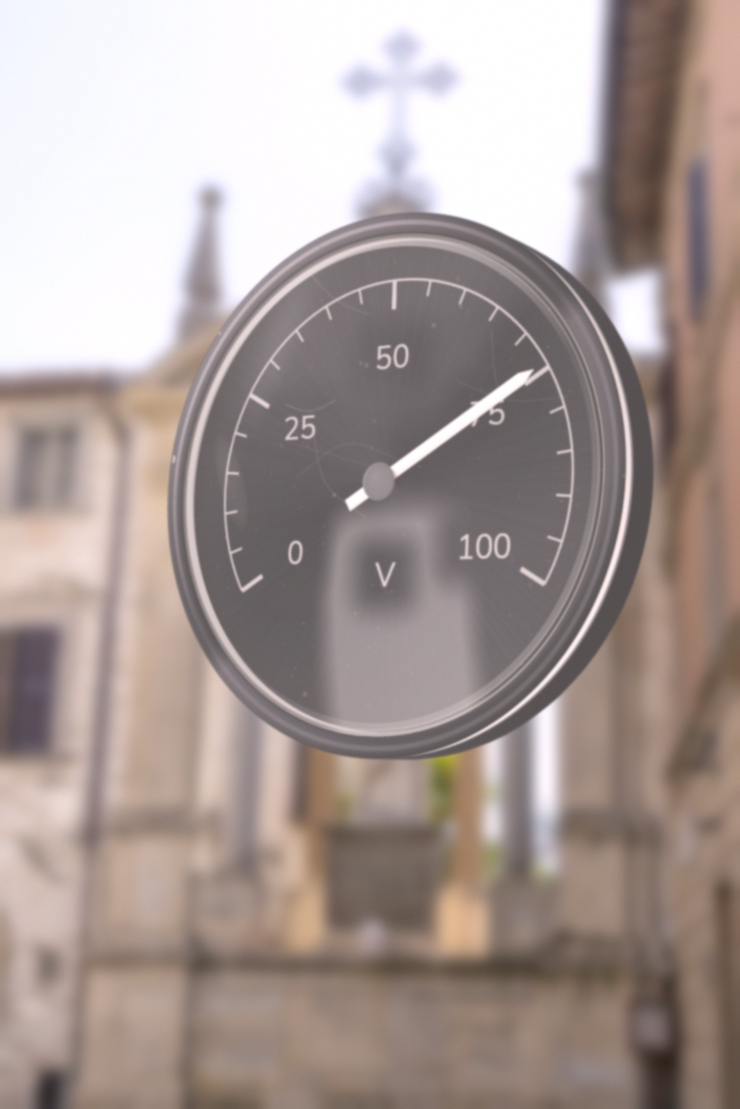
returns **75** V
